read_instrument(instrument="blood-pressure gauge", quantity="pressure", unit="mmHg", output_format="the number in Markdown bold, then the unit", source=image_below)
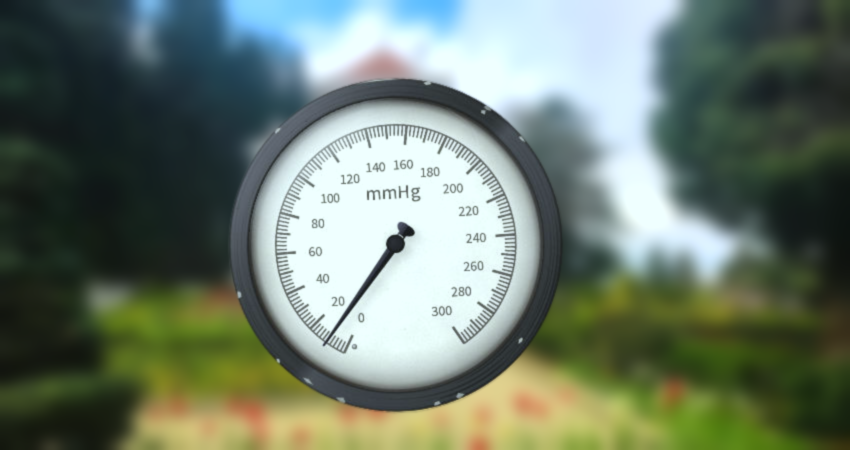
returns **10** mmHg
